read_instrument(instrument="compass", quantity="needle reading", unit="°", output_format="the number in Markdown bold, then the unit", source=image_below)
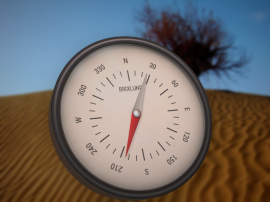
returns **205** °
